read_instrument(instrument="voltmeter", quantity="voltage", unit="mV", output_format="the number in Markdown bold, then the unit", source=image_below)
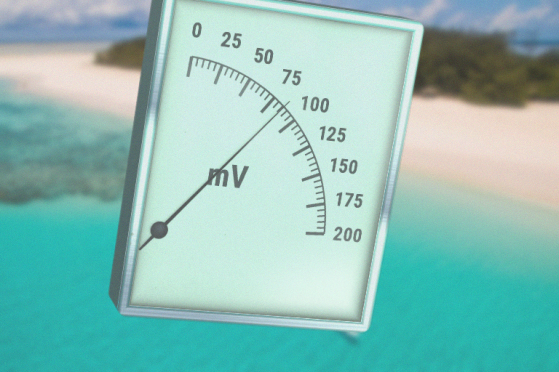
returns **85** mV
